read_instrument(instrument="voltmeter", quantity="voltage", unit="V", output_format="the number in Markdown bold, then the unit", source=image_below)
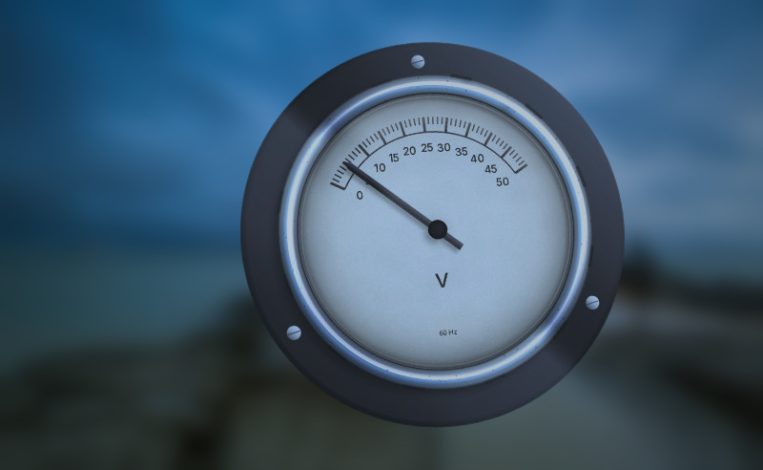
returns **5** V
